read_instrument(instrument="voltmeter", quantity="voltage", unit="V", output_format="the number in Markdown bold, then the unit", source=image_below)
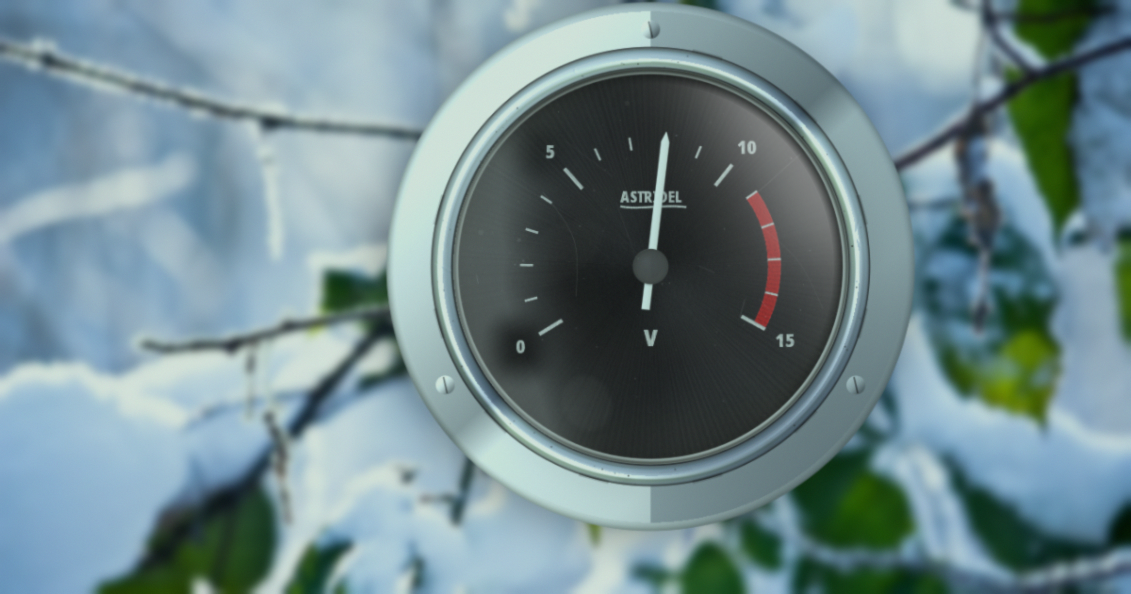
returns **8** V
